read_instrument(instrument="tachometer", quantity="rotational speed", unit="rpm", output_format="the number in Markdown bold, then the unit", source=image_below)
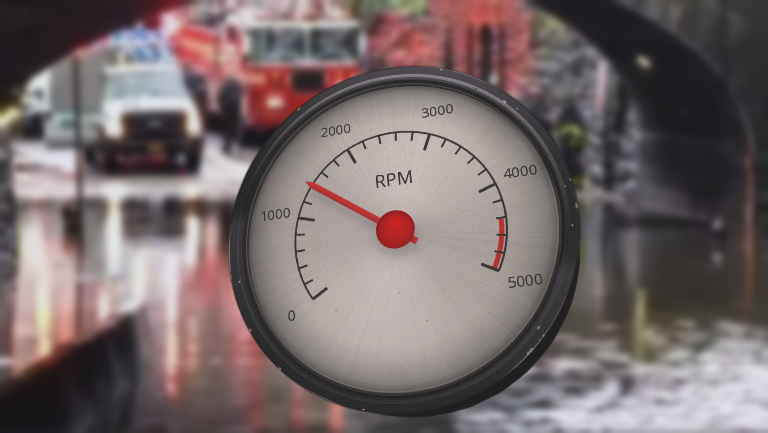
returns **1400** rpm
